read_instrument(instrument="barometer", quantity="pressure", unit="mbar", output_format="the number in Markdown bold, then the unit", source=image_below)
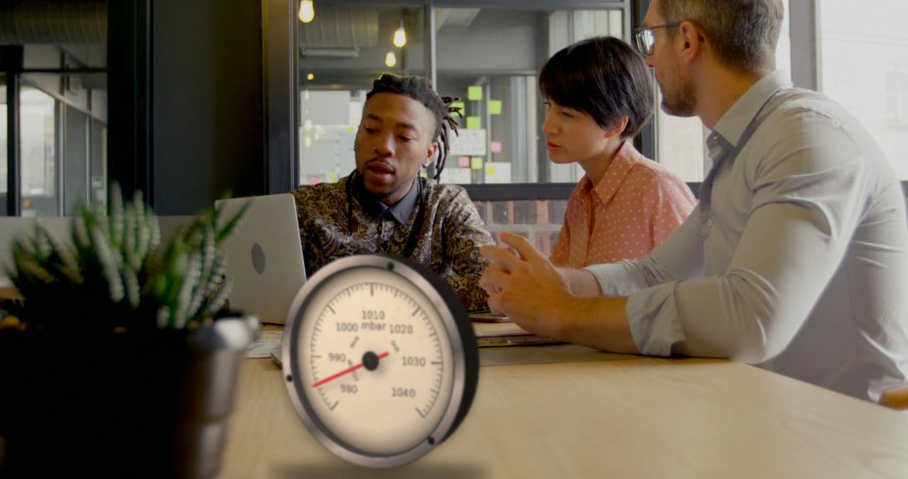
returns **985** mbar
